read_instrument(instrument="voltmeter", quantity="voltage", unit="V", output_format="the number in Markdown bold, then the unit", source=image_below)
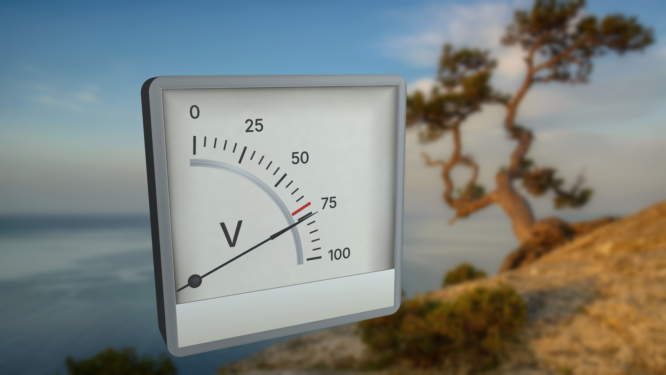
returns **75** V
